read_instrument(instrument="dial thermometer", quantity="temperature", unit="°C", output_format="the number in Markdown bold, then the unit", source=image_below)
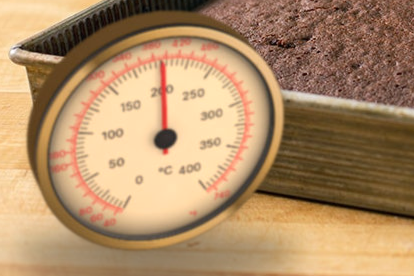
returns **200** °C
